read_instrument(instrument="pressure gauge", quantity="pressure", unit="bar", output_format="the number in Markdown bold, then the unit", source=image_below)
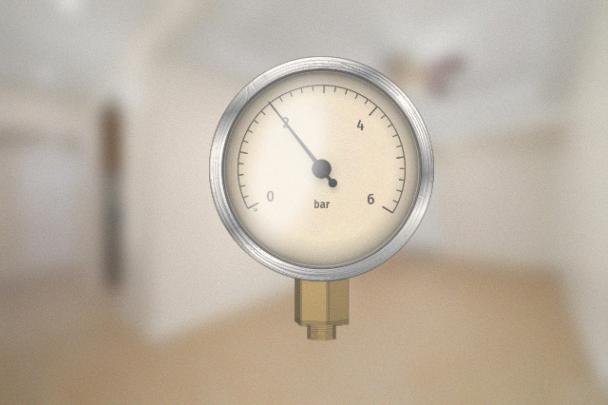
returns **2** bar
